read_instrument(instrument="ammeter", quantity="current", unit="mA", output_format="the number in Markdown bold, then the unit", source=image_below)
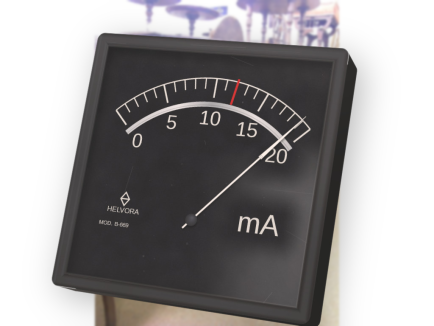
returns **19** mA
